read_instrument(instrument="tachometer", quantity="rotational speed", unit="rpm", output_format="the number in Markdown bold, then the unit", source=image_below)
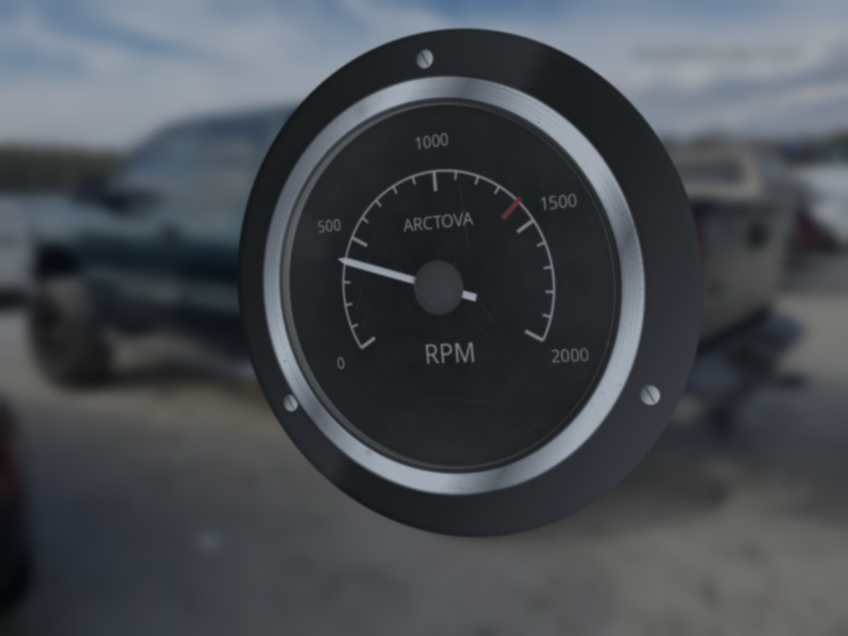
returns **400** rpm
